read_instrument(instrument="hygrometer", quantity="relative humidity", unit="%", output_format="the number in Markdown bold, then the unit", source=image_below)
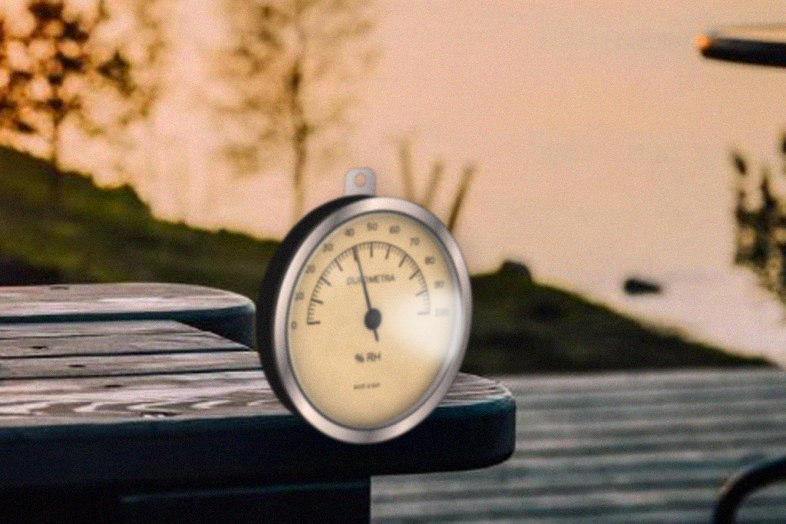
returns **40** %
